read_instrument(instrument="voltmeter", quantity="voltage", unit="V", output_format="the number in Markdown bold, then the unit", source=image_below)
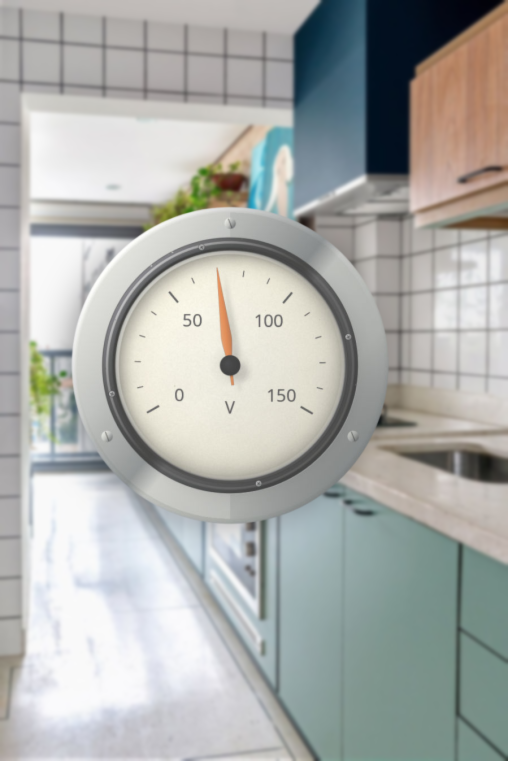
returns **70** V
